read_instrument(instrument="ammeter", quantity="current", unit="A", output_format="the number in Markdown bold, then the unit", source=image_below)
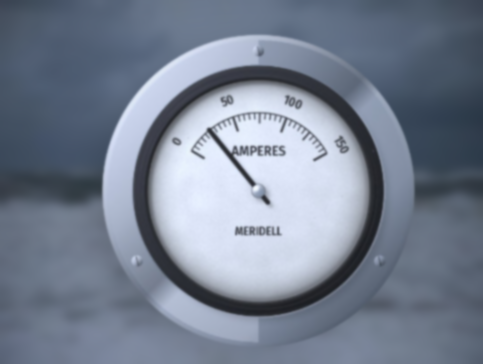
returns **25** A
